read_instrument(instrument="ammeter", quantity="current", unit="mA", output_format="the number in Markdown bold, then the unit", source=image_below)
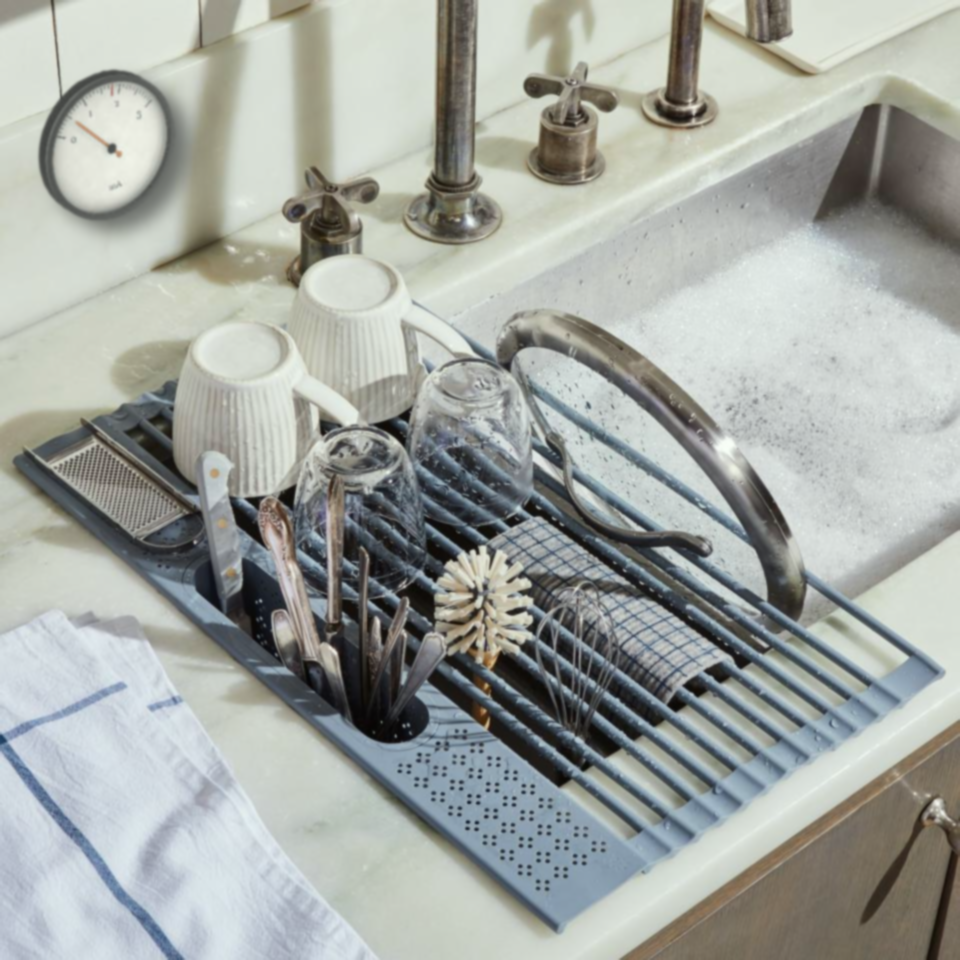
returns **0.5** mA
